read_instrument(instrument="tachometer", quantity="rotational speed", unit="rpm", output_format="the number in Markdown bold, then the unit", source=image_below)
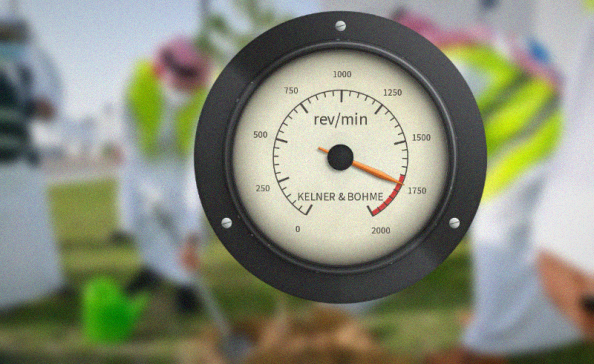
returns **1750** rpm
